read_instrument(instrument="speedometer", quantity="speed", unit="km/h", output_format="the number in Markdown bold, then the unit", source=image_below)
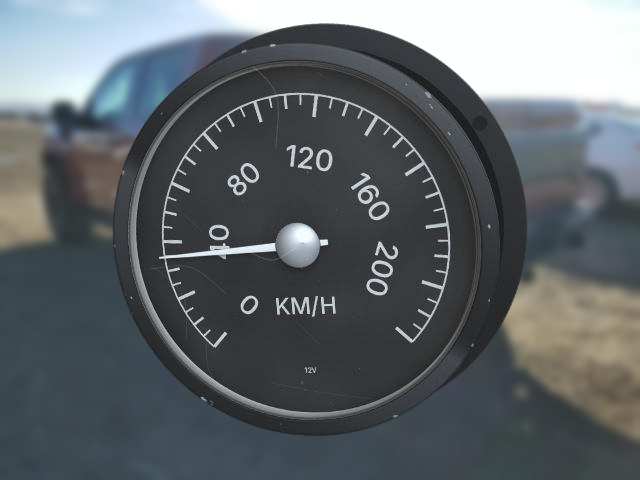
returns **35** km/h
